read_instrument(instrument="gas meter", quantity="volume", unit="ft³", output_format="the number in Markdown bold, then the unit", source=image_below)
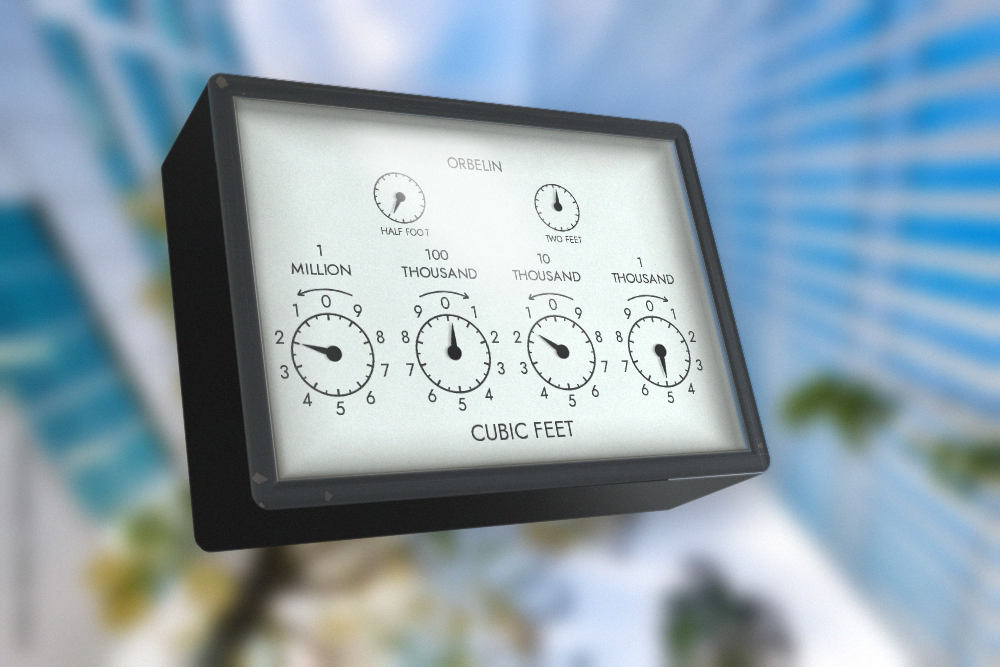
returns **201500** ft³
